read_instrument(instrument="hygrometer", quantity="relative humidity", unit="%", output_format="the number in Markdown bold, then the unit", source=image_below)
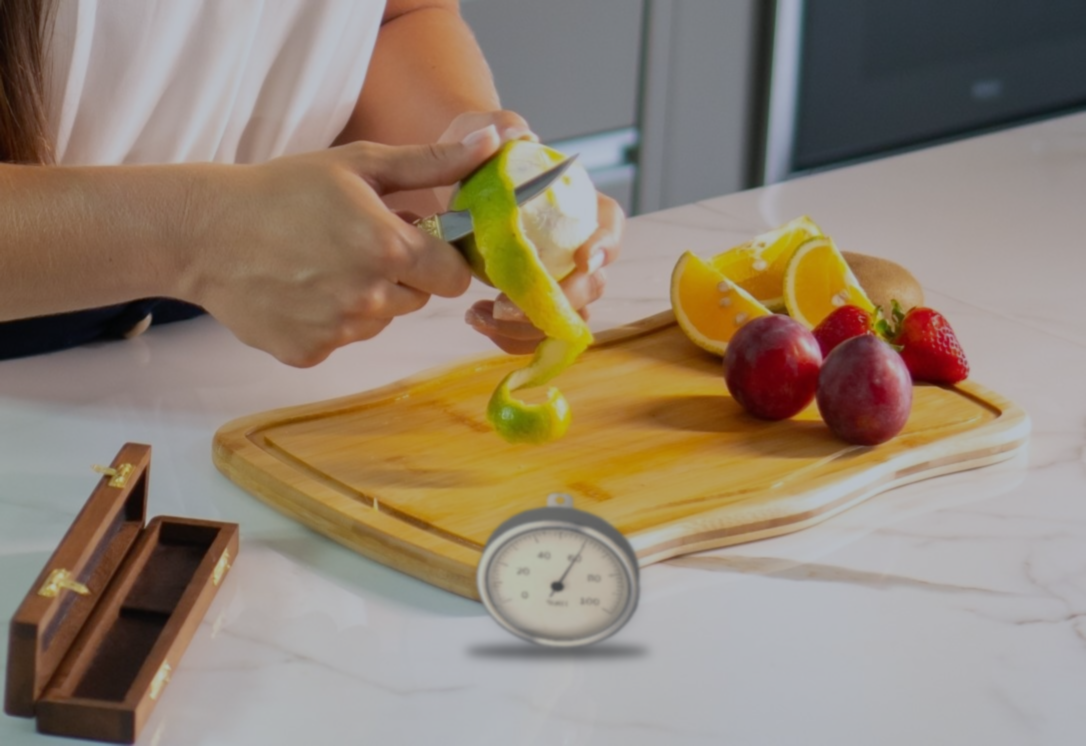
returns **60** %
